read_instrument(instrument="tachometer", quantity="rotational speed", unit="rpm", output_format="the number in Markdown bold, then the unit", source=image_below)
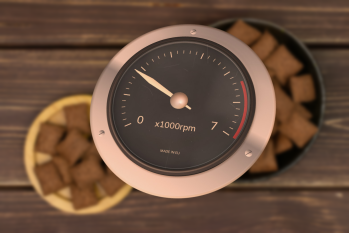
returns **1800** rpm
